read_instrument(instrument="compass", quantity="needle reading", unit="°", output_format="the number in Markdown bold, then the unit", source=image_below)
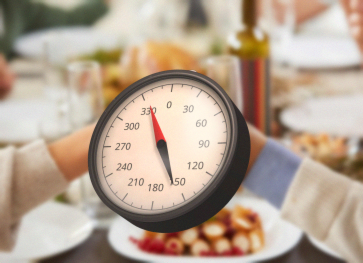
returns **335** °
